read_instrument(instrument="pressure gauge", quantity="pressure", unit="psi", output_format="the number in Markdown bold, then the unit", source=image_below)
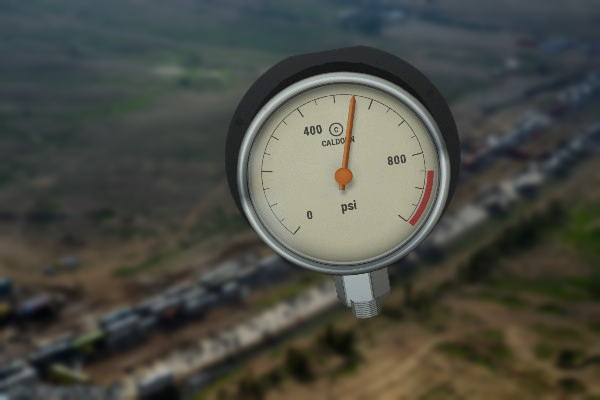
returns **550** psi
